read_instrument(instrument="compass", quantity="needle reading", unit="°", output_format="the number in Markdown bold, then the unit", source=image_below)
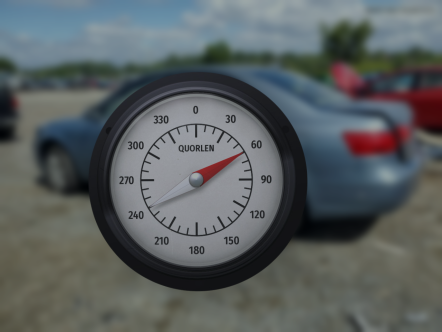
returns **60** °
